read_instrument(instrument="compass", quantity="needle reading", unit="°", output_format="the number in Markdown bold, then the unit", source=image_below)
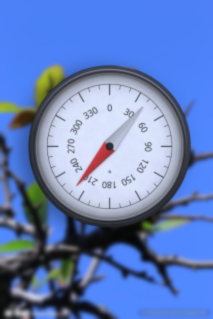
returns **220** °
